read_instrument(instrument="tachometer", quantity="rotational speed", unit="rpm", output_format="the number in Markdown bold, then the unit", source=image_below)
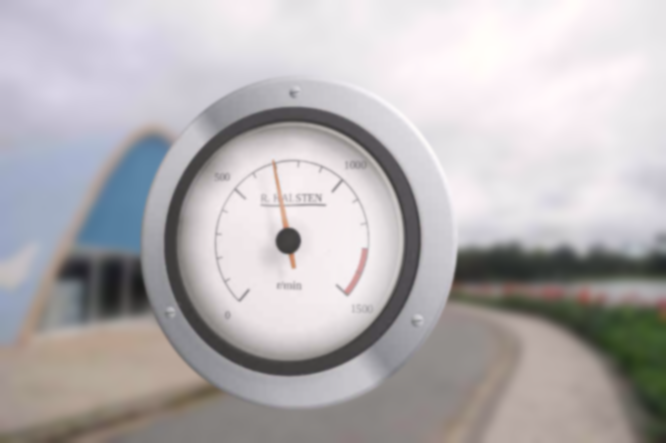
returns **700** rpm
